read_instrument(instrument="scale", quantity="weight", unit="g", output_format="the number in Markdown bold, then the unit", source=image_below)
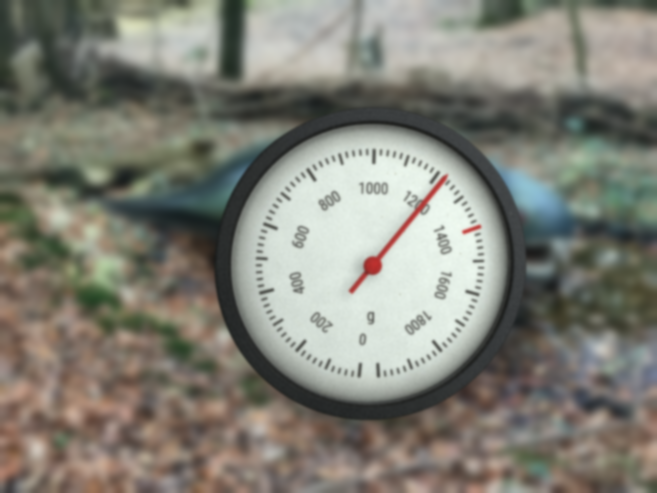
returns **1220** g
